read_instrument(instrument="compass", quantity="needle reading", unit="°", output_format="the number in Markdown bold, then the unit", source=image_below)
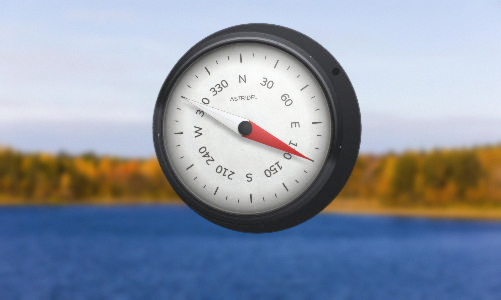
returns **120** °
